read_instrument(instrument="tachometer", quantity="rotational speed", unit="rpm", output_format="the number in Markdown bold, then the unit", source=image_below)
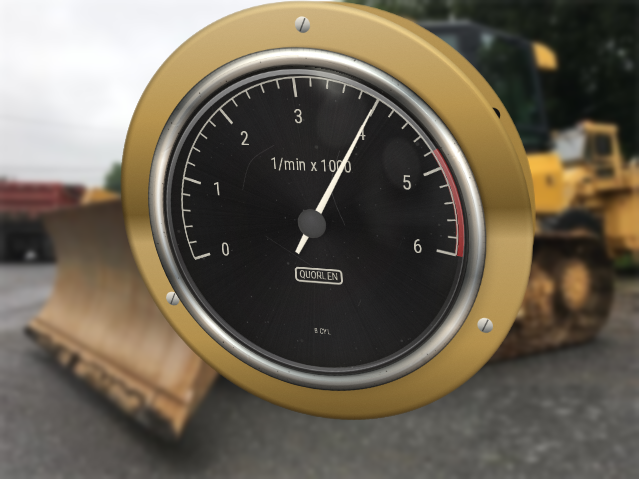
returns **4000** rpm
